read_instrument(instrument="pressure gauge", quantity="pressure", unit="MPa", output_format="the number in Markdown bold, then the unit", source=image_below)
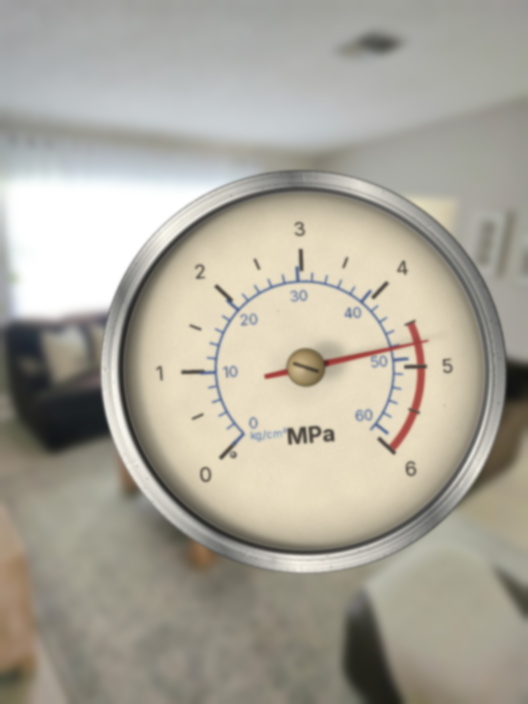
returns **4.75** MPa
